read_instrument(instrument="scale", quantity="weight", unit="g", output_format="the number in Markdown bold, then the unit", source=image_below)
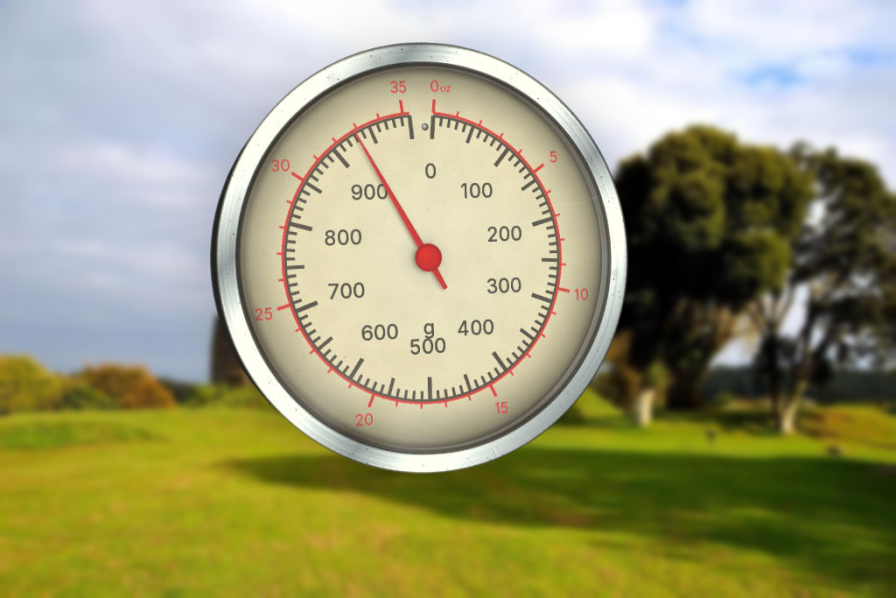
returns **930** g
